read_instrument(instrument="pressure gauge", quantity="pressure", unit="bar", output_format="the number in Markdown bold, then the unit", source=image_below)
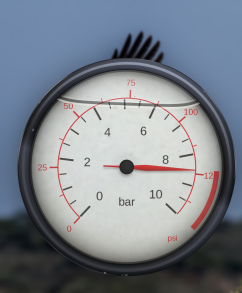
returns **8.5** bar
